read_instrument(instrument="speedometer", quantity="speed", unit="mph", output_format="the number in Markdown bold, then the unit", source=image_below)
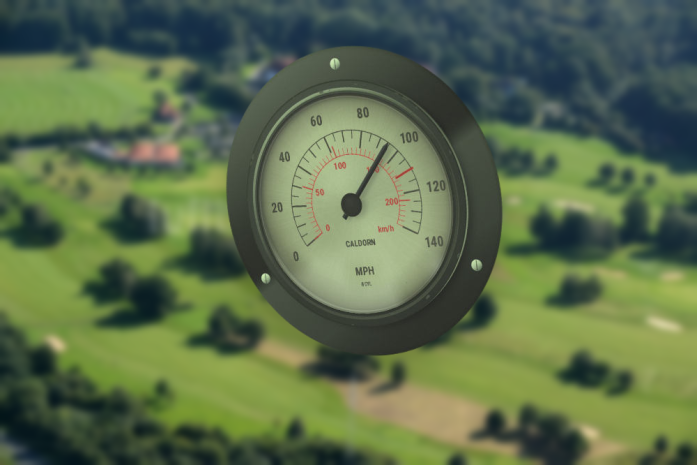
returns **95** mph
